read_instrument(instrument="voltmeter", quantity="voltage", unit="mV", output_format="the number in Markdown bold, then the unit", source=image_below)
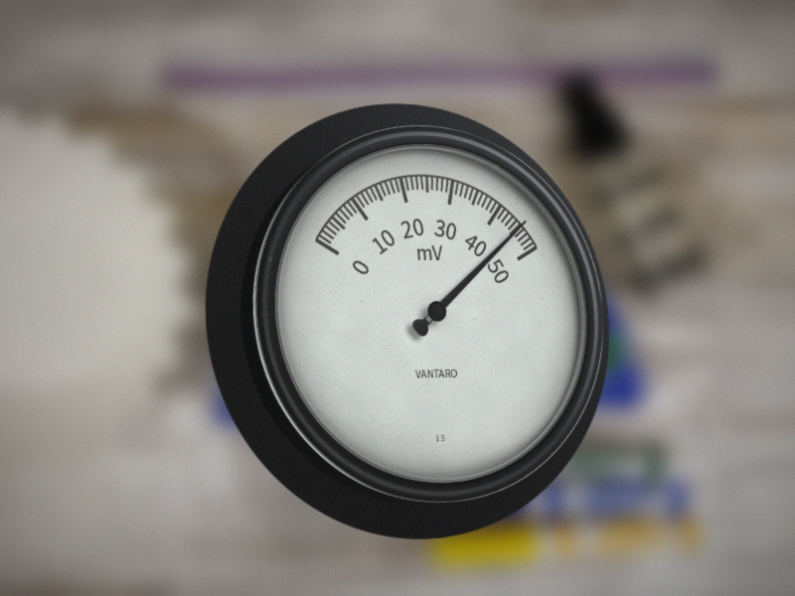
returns **45** mV
